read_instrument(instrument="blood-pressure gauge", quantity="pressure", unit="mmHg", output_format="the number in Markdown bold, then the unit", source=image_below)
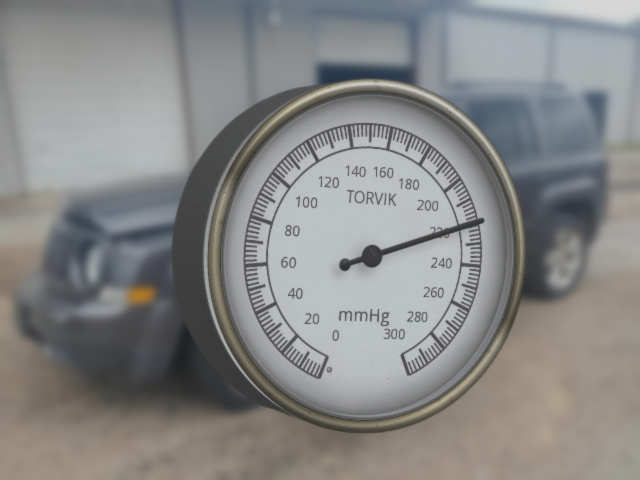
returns **220** mmHg
